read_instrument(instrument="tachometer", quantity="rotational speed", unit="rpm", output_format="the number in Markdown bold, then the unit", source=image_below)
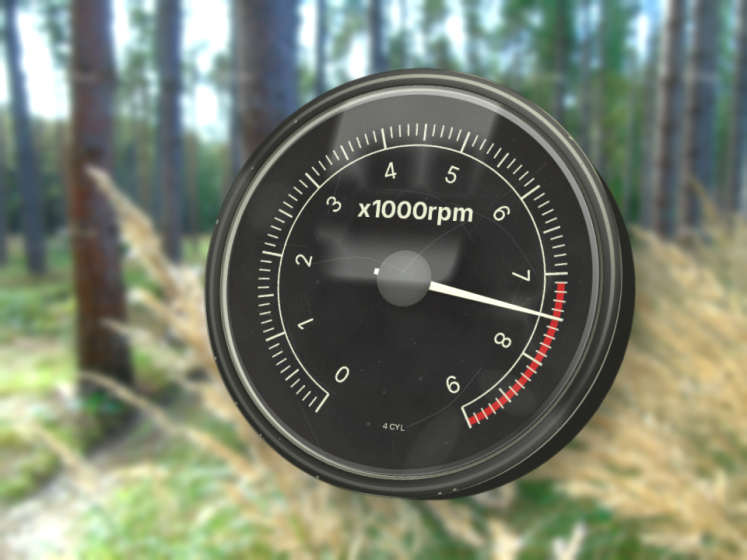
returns **7500** rpm
